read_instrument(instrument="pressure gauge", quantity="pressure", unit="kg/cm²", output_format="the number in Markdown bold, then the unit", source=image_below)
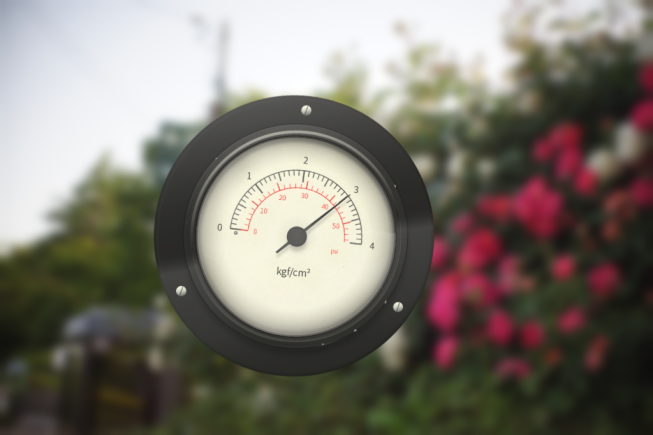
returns **3** kg/cm²
